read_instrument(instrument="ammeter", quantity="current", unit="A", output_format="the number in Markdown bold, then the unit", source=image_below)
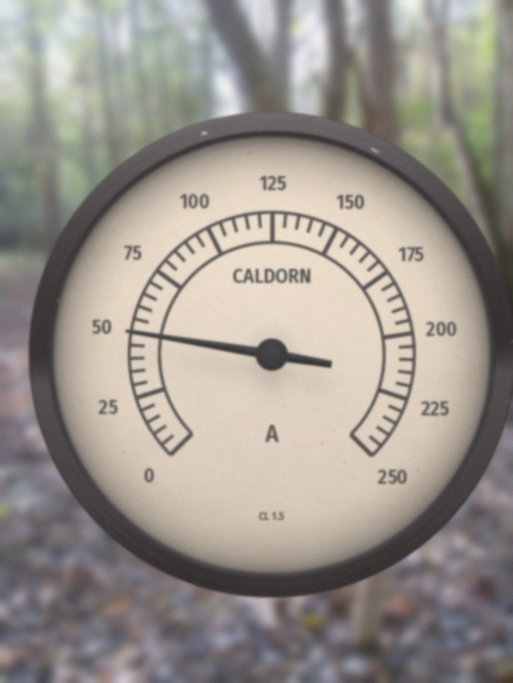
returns **50** A
